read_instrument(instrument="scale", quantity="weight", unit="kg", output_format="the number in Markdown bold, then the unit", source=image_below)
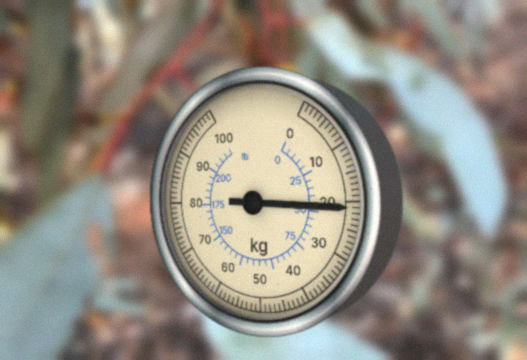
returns **21** kg
